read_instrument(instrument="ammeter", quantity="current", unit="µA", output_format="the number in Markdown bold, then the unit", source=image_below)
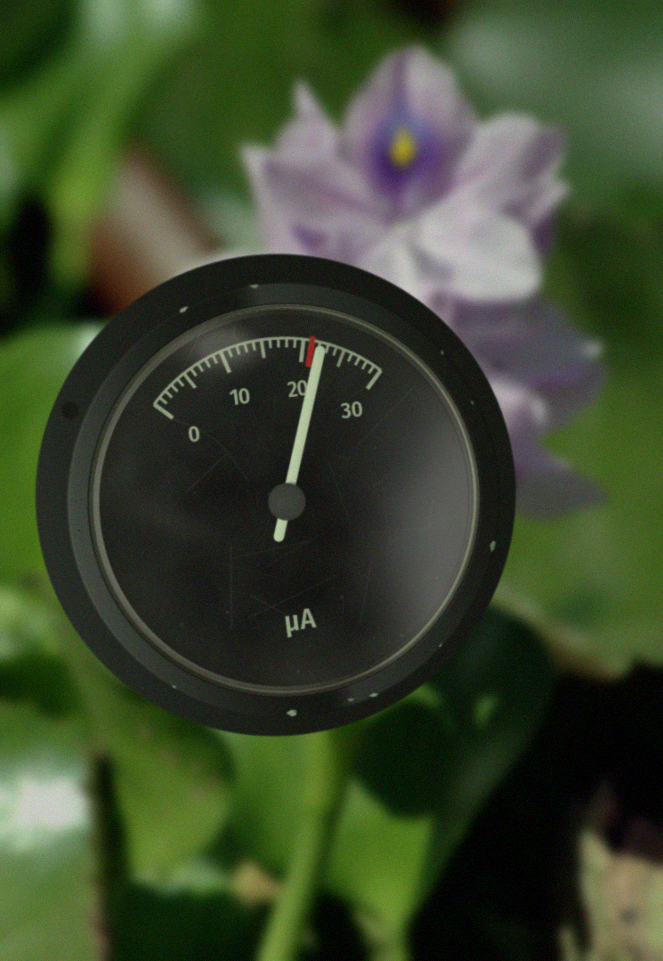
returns **22** µA
